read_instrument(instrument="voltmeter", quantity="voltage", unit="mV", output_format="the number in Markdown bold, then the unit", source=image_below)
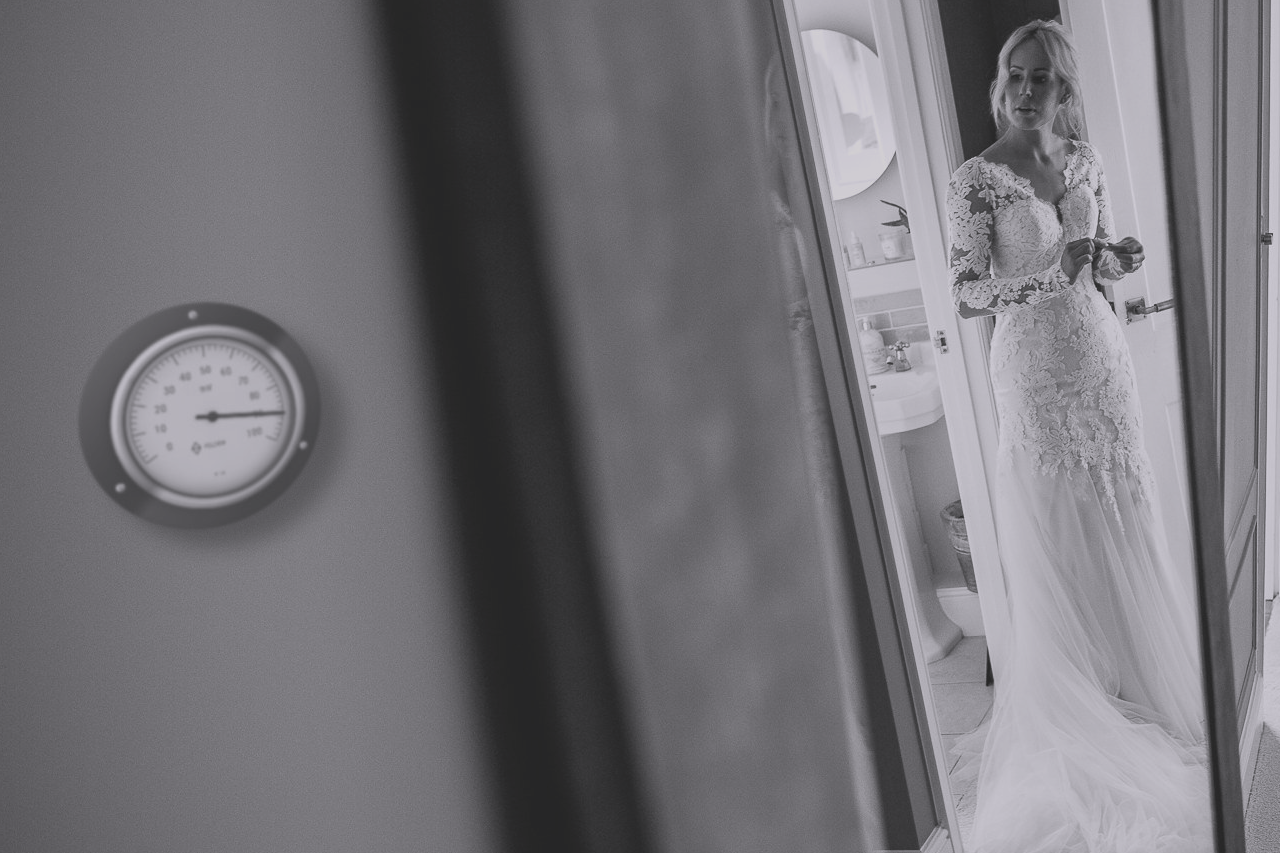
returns **90** mV
